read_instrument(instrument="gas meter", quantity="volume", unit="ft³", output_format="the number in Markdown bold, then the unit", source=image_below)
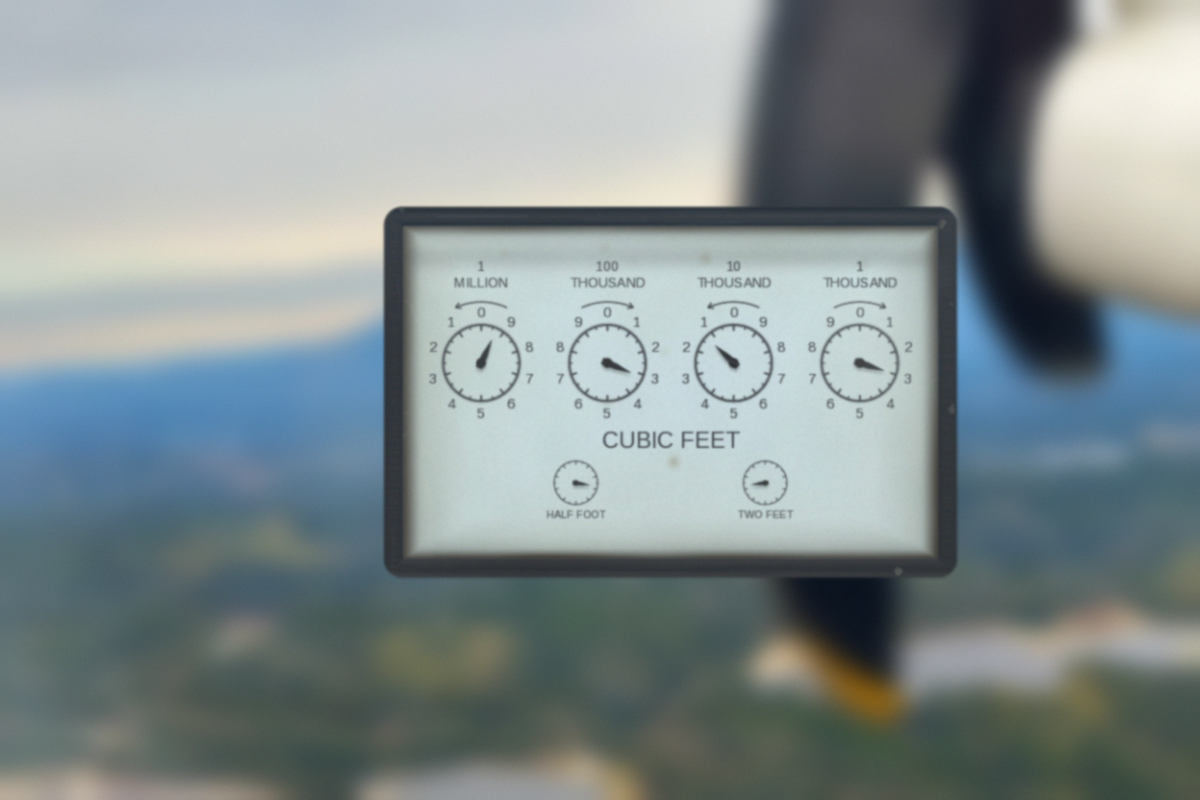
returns **931300** ft³
